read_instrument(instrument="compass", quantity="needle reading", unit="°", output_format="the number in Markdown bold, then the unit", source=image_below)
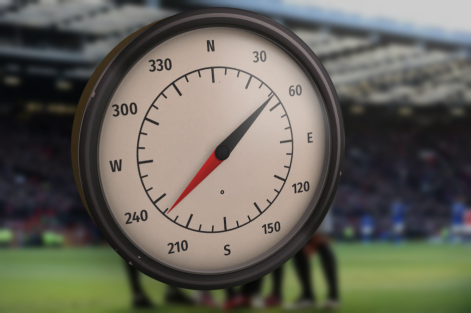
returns **230** °
